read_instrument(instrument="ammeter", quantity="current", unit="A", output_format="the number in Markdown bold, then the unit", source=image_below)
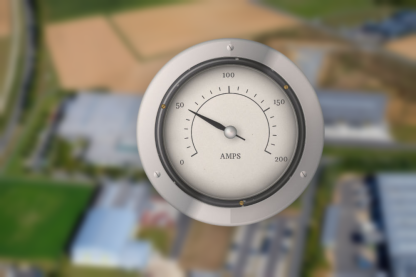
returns **50** A
